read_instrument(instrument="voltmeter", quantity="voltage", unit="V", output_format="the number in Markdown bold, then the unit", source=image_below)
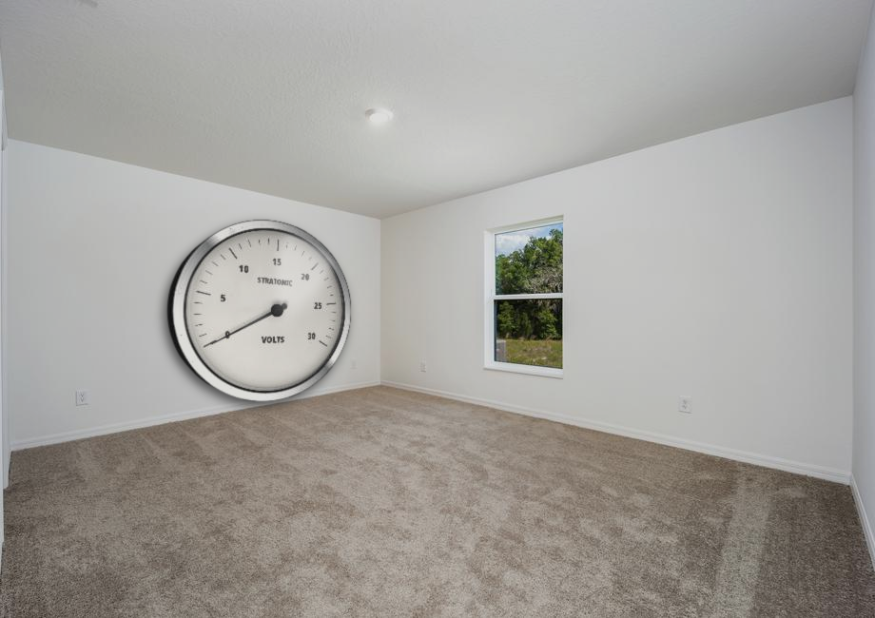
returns **0** V
